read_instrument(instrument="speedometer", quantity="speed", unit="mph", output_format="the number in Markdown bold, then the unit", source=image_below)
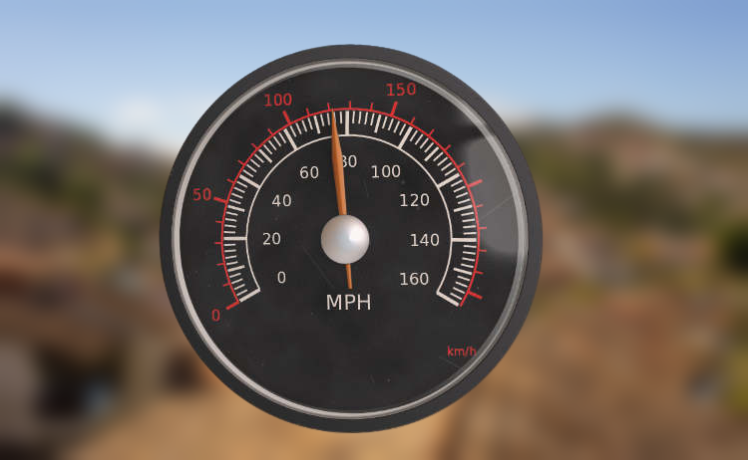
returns **76** mph
